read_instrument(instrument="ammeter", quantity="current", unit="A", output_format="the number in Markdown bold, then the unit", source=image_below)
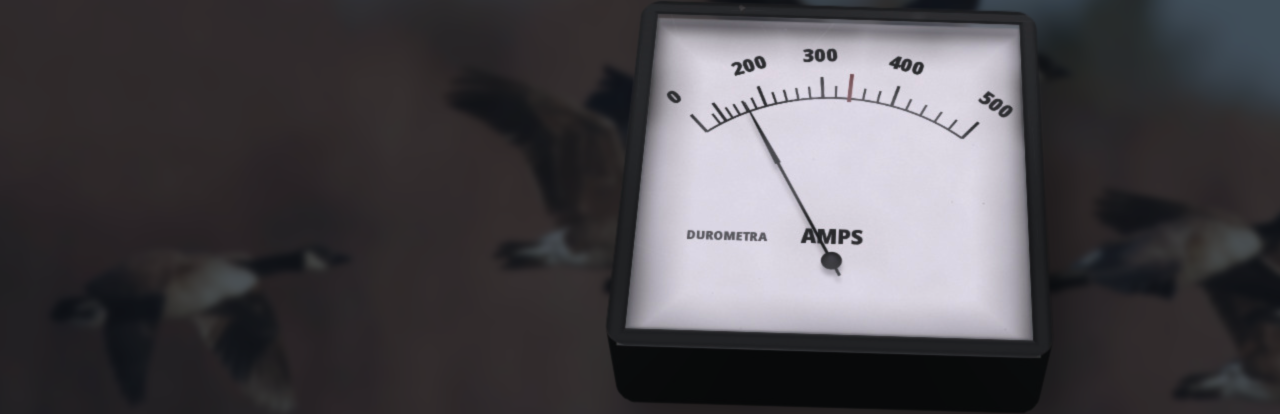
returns **160** A
